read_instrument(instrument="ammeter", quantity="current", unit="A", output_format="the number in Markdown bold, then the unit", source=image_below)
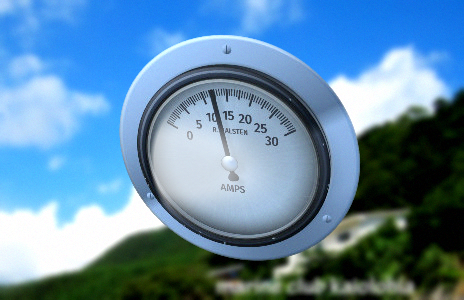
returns **12.5** A
